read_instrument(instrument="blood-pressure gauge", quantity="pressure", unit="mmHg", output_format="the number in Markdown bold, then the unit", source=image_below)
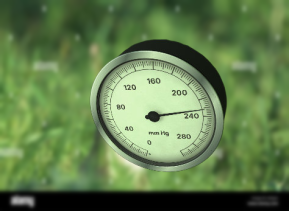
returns **230** mmHg
